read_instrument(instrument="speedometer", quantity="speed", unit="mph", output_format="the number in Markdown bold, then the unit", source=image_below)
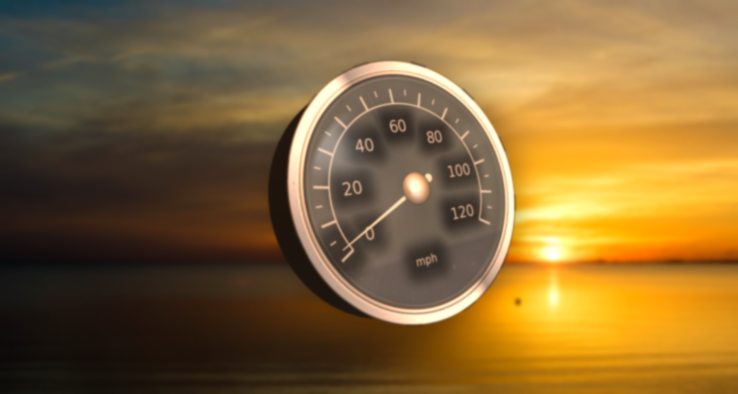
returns **2.5** mph
